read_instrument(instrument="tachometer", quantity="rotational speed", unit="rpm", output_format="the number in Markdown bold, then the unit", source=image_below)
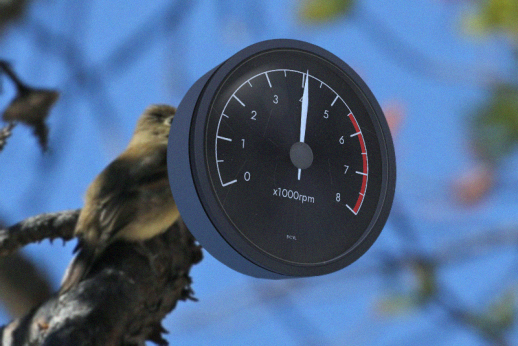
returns **4000** rpm
